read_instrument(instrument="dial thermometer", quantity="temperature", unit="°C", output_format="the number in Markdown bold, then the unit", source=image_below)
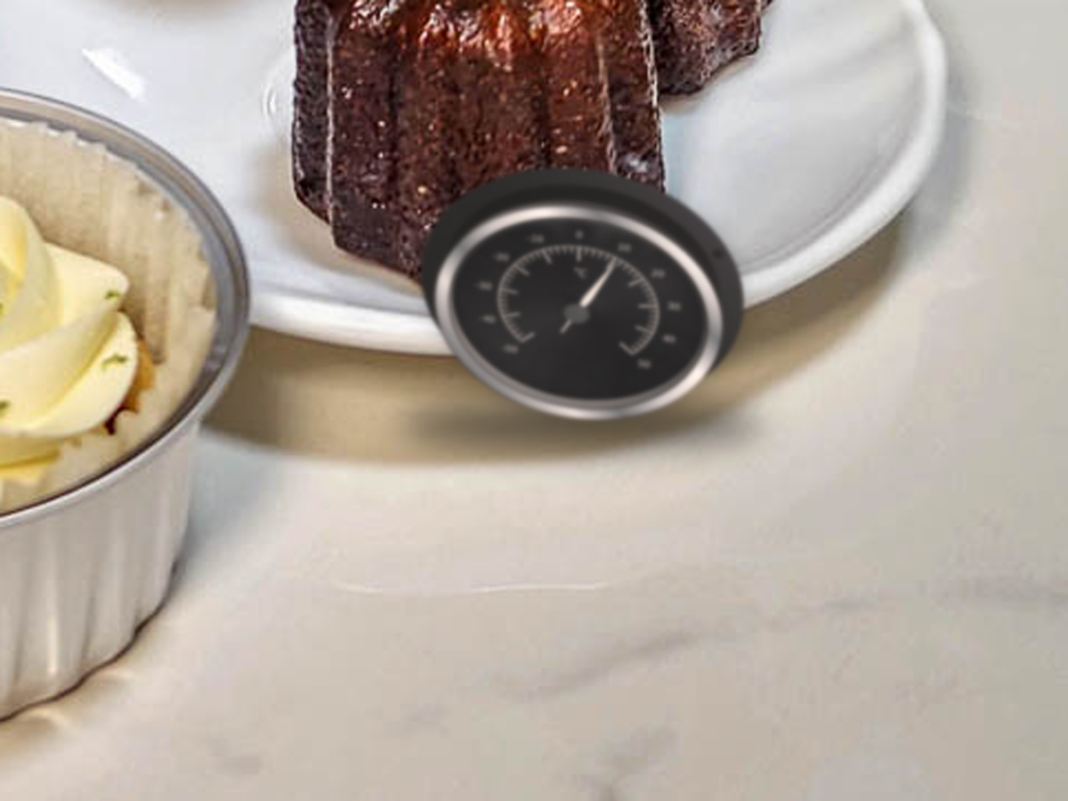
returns **10** °C
